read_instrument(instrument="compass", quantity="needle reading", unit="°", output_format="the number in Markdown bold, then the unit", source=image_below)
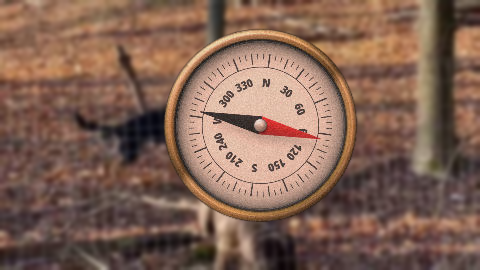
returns **95** °
